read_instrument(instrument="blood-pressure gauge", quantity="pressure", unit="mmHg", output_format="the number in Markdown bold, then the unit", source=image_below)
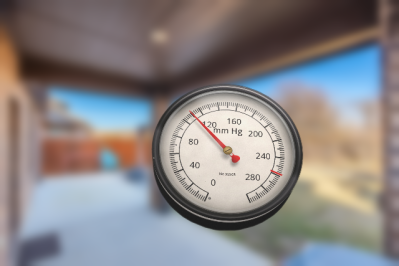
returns **110** mmHg
